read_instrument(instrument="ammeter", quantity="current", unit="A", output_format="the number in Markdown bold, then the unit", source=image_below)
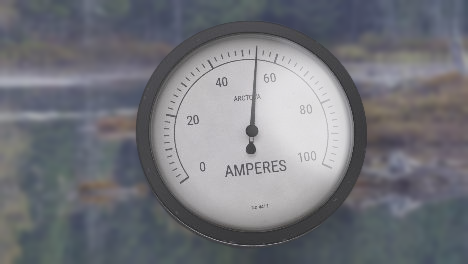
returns **54** A
